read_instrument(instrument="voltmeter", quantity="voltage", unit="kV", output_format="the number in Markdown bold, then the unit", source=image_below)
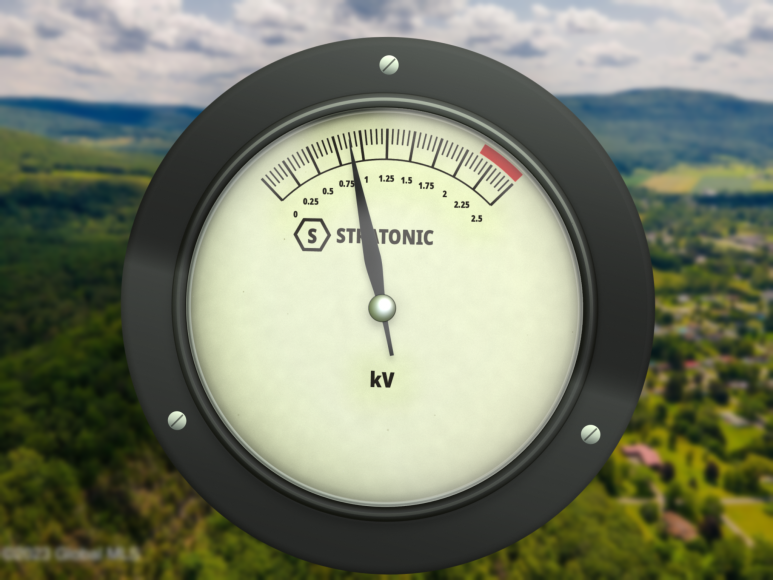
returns **0.9** kV
